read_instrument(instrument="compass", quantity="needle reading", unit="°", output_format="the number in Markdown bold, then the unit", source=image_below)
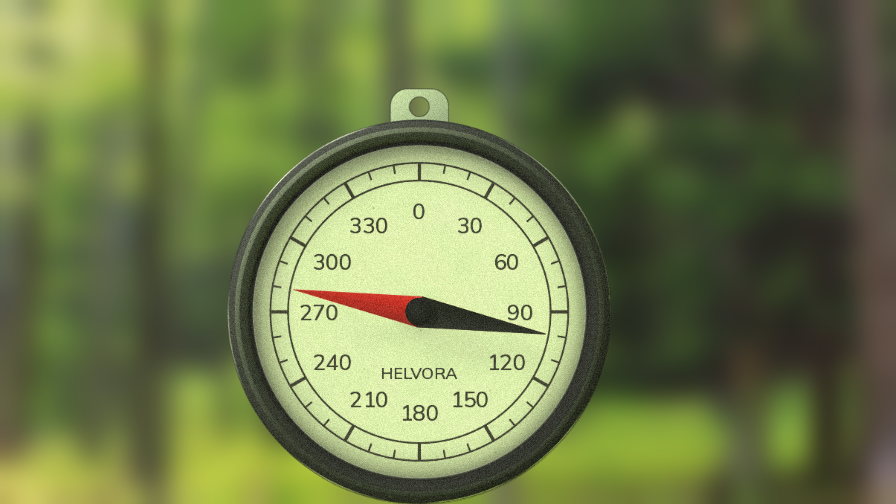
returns **280** °
